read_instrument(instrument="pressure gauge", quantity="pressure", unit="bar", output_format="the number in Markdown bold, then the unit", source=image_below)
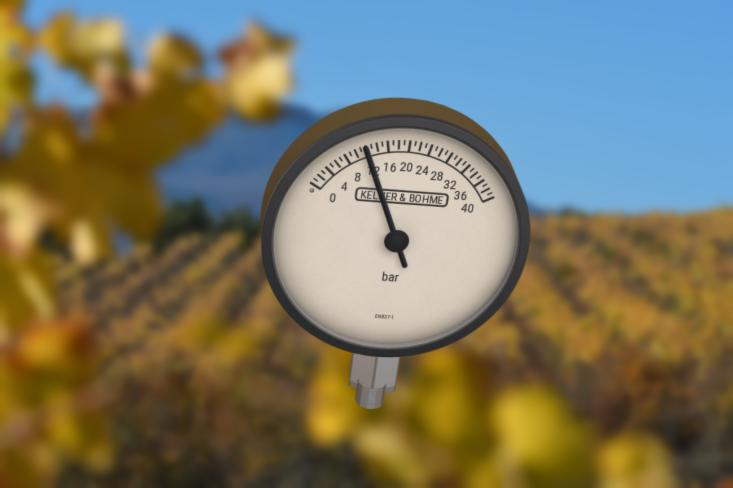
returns **12** bar
